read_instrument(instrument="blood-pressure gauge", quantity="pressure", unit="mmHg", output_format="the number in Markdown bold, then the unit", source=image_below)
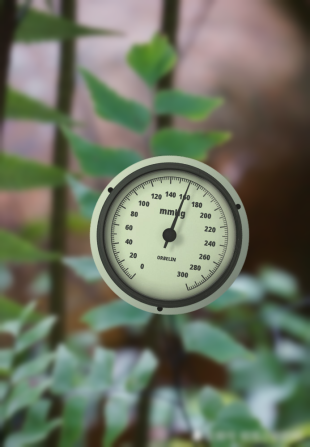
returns **160** mmHg
